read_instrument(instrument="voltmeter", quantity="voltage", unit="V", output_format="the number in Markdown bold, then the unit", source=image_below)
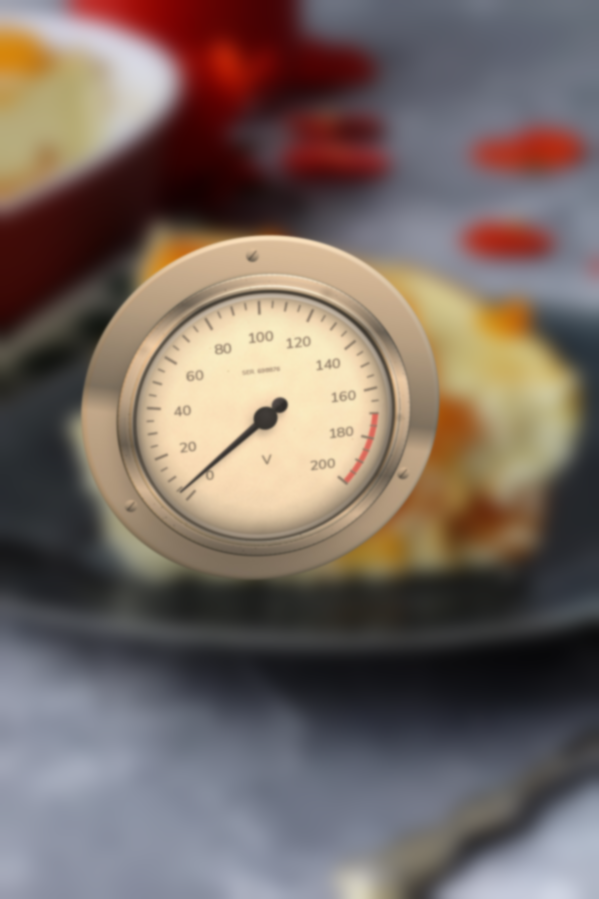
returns **5** V
